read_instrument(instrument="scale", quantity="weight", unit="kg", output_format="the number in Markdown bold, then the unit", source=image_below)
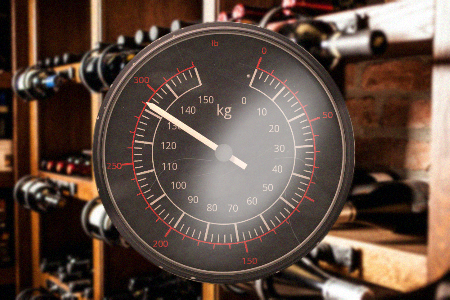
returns **132** kg
